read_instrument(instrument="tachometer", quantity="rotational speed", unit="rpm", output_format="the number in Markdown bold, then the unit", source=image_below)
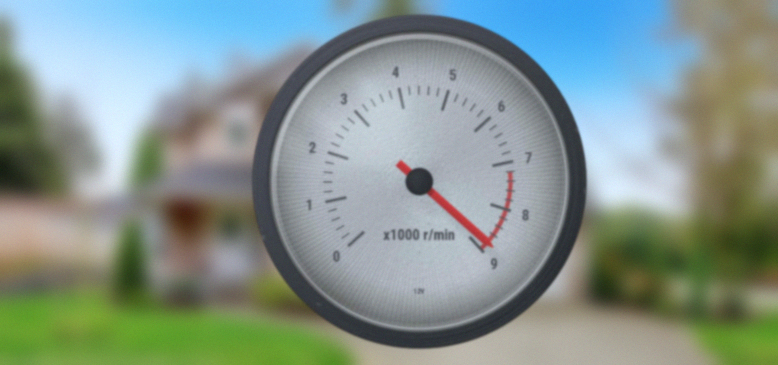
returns **8800** rpm
